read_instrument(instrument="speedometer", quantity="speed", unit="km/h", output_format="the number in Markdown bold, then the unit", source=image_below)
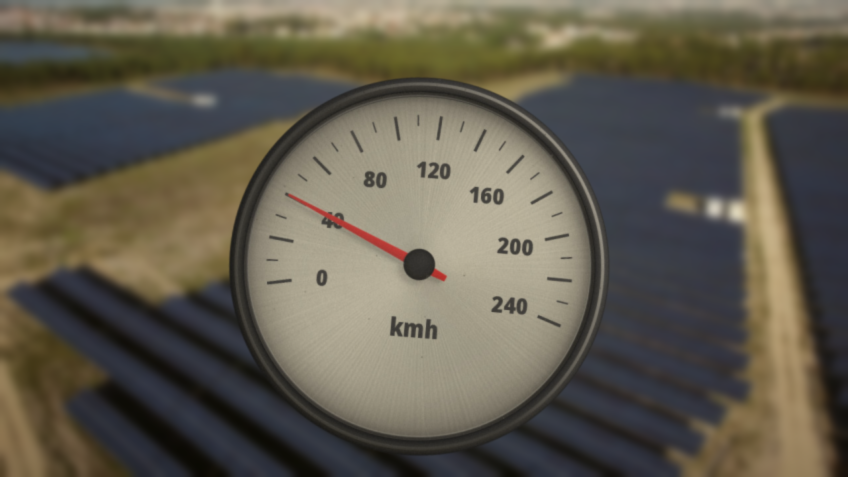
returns **40** km/h
